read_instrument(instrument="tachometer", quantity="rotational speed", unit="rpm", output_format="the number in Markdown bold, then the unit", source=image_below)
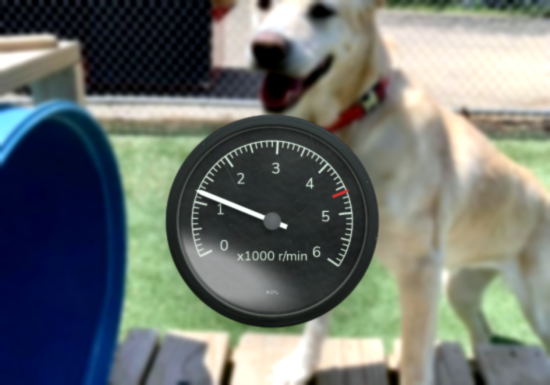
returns **1200** rpm
